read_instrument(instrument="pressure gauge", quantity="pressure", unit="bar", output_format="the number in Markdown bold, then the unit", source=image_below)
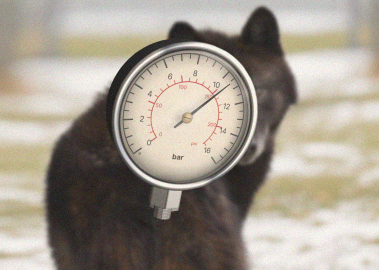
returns **10.5** bar
